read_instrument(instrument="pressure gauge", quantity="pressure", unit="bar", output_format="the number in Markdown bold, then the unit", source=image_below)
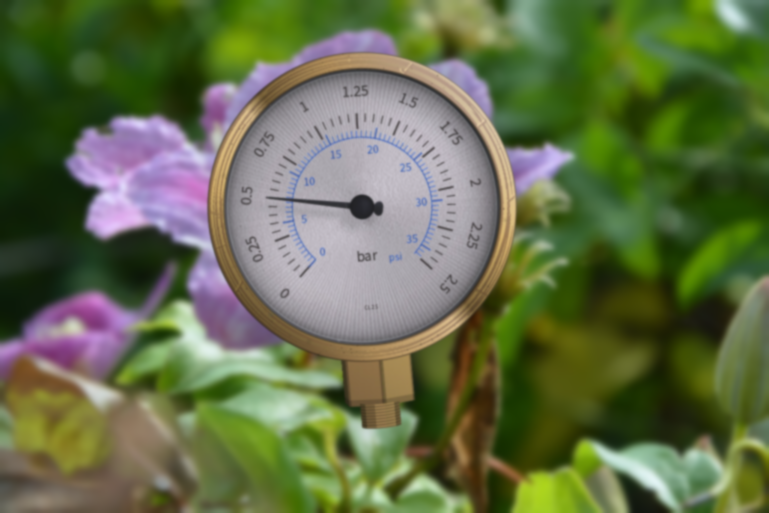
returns **0.5** bar
